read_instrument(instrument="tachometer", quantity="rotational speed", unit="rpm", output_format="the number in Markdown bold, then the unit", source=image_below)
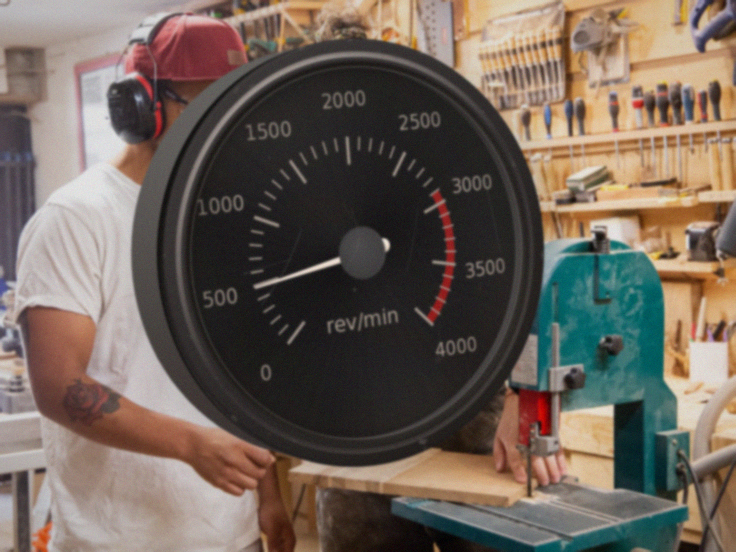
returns **500** rpm
